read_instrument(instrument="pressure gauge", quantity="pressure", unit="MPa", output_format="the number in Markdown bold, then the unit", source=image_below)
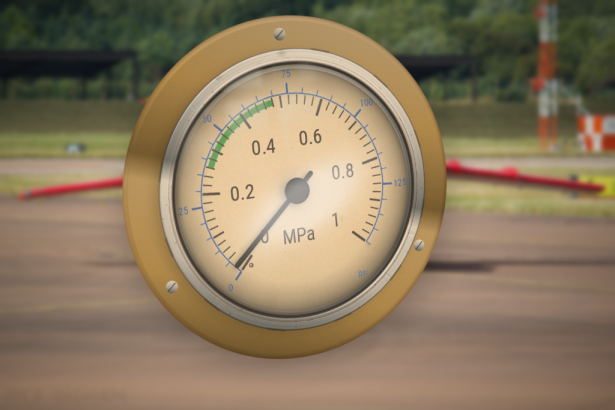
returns **0.02** MPa
